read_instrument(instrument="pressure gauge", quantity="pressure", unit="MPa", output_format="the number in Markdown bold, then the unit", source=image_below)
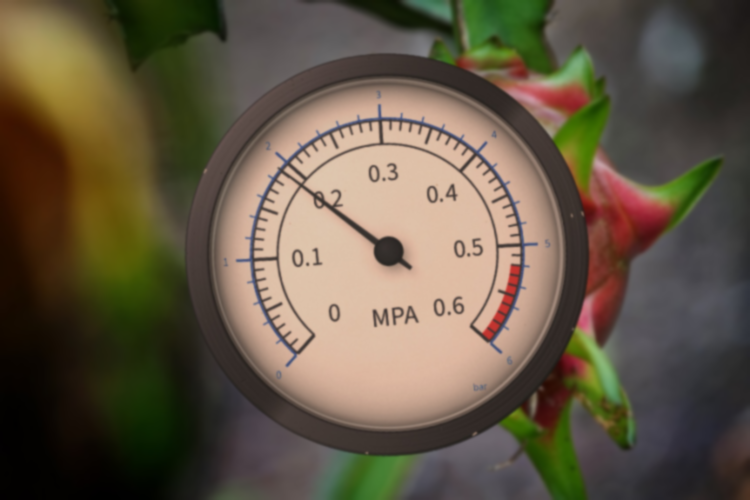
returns **0.19** MPa
